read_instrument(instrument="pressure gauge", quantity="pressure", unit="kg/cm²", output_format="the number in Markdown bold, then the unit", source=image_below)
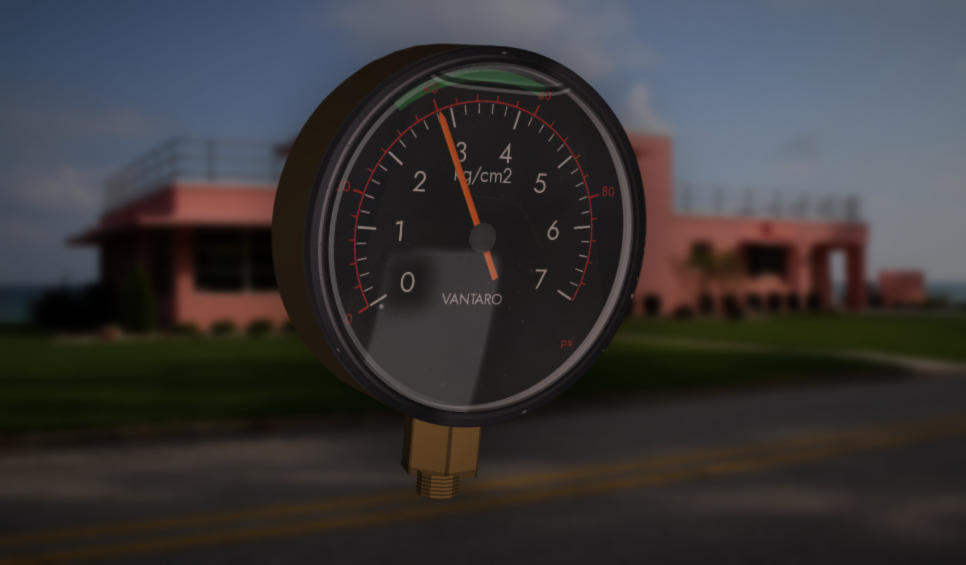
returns **2.8** kg/cm²
